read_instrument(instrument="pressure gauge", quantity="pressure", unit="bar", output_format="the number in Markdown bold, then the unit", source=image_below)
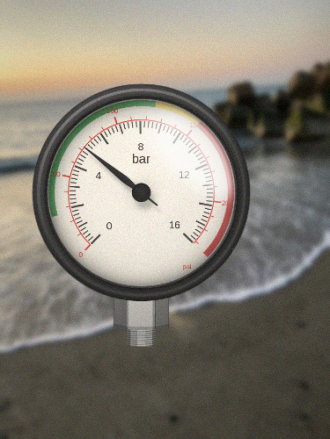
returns **5** bar
